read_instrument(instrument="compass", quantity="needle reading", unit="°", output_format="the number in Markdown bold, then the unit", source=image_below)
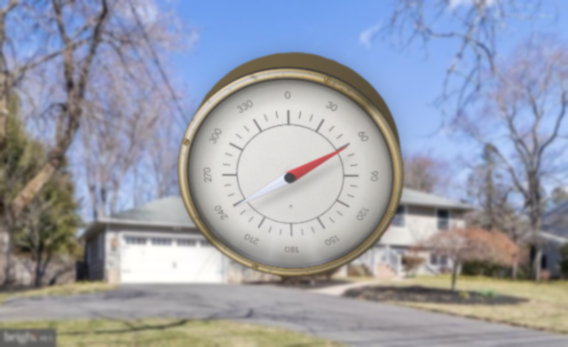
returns **60** °
